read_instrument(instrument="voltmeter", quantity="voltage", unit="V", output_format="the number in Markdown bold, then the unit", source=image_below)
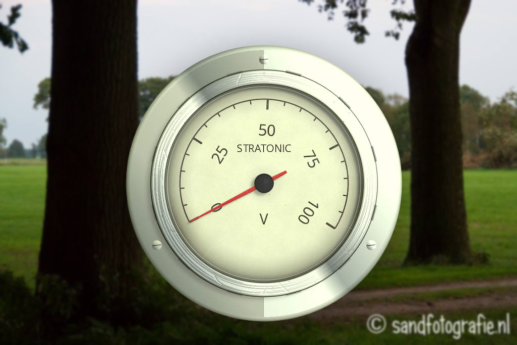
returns **0** V
